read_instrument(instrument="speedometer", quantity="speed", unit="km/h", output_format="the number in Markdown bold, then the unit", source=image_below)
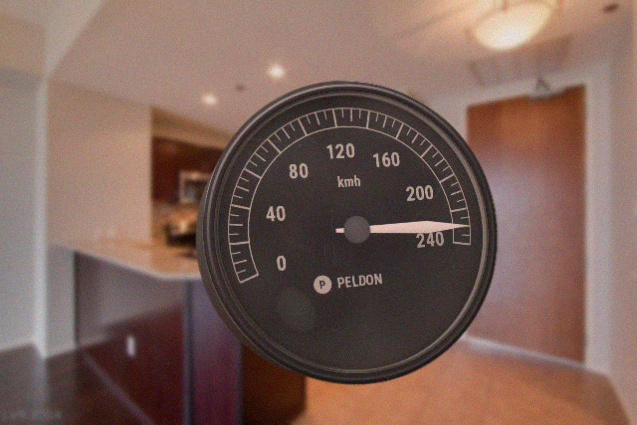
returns **230** km/h
